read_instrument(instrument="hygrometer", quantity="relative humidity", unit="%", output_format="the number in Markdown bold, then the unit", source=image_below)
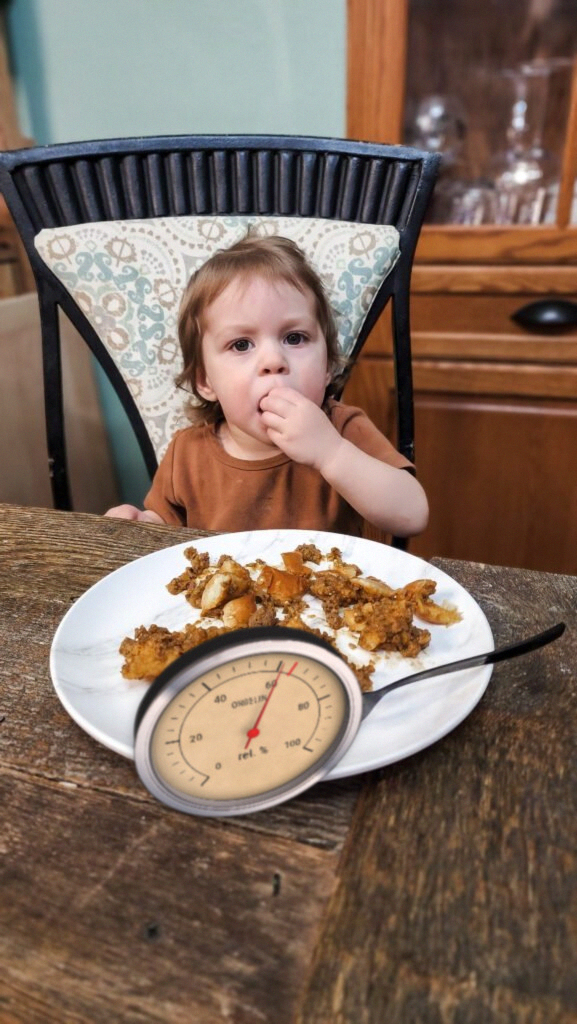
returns **60** %
